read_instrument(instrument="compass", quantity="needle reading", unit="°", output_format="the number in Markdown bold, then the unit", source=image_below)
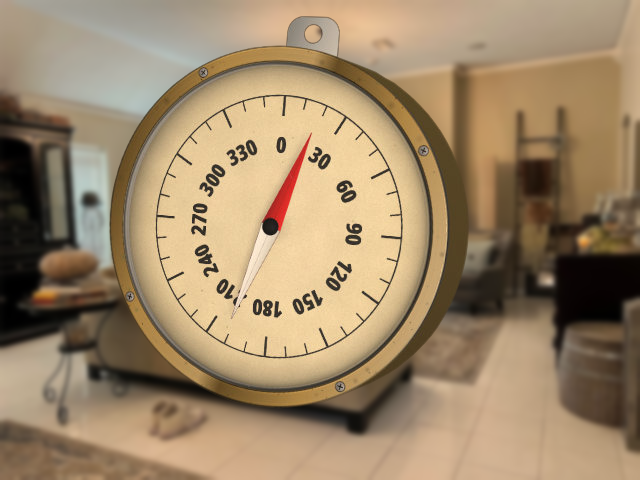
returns **20** °
